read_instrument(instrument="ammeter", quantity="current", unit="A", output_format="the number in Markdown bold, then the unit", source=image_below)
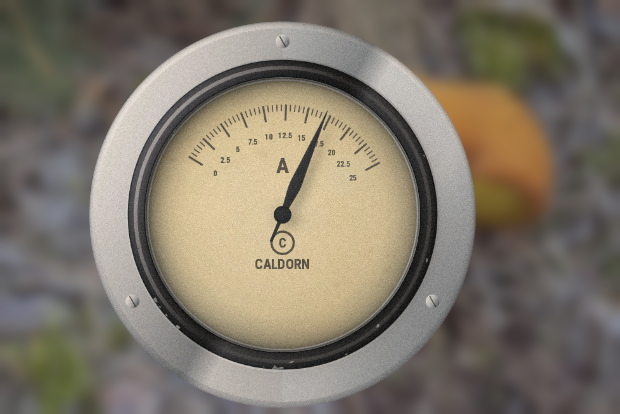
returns **17** A
